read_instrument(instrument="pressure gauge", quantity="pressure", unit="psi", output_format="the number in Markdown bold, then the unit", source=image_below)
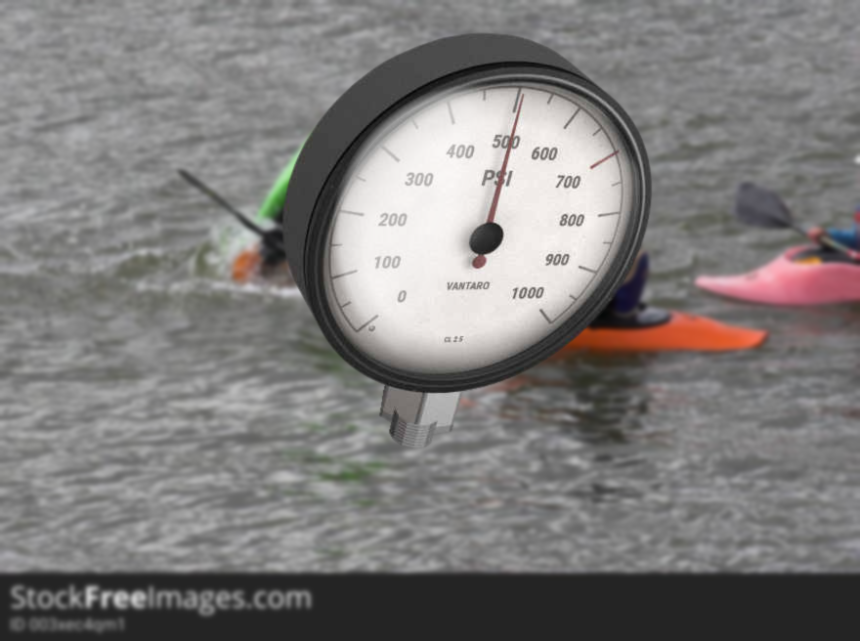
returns **500** psi
